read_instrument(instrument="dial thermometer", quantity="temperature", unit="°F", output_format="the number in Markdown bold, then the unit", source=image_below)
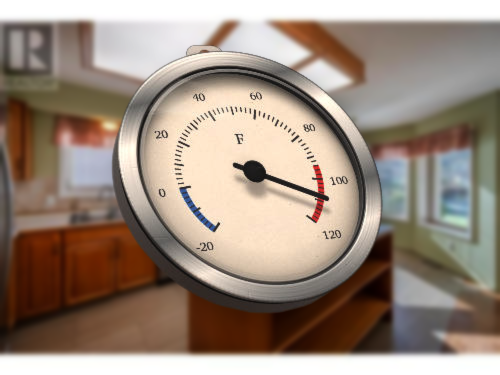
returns **110** °F
